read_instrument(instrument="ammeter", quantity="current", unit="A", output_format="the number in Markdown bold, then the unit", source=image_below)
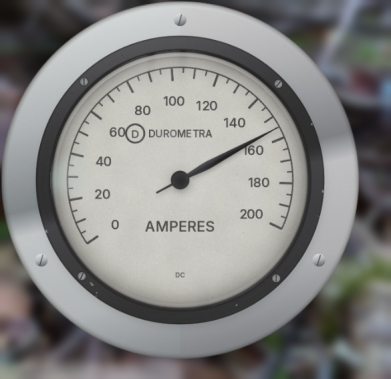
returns **155** A
